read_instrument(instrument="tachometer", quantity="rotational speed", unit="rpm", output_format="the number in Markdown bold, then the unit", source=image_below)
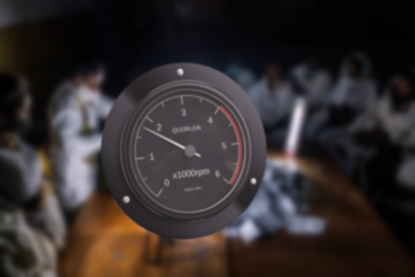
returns **1750** rpm
